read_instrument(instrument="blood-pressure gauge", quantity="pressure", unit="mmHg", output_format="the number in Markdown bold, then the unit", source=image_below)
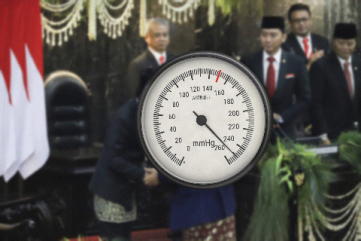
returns **250** mmHg
